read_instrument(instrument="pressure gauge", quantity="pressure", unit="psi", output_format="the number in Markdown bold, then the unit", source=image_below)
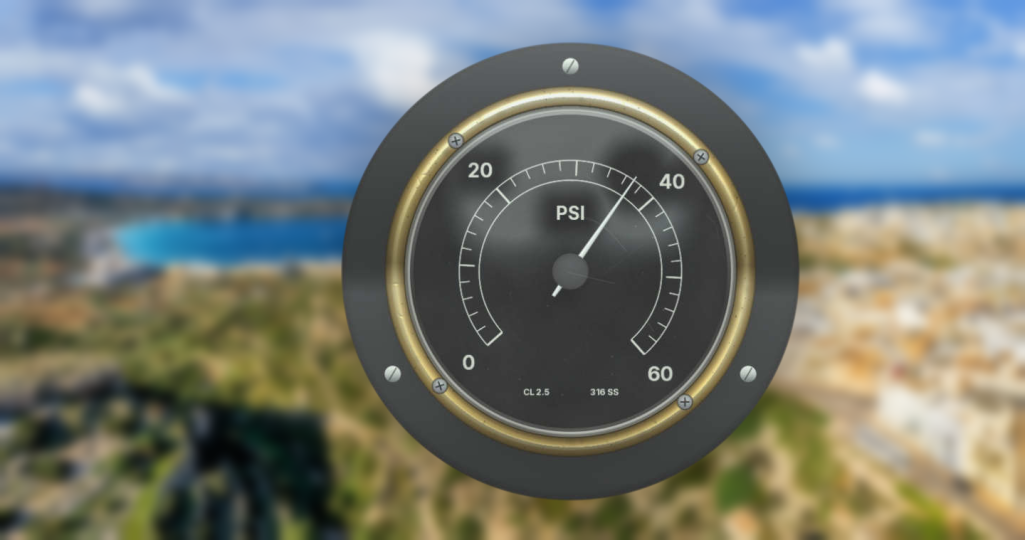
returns **37** psi
